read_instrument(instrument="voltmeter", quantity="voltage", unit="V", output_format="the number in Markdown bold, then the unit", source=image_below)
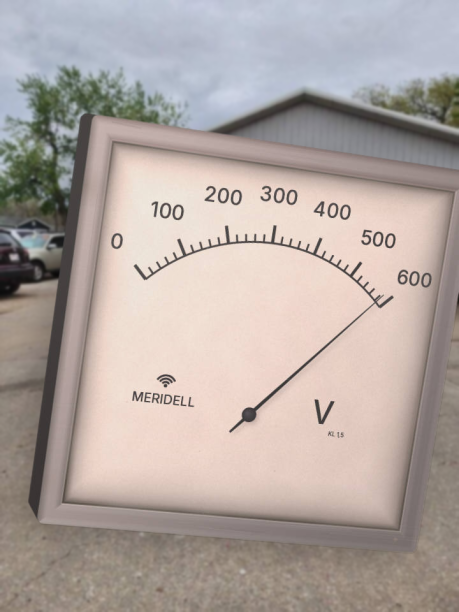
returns **580** V
